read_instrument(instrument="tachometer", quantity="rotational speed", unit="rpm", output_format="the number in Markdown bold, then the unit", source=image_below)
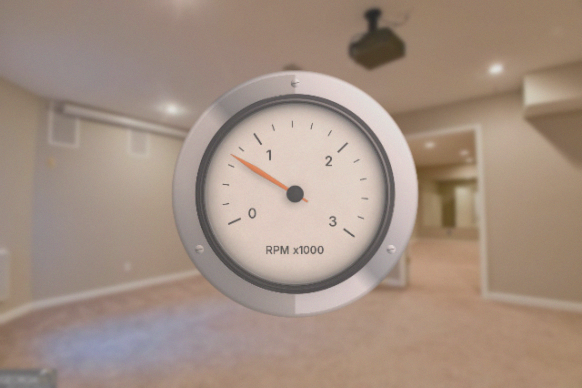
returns **700** rpm
